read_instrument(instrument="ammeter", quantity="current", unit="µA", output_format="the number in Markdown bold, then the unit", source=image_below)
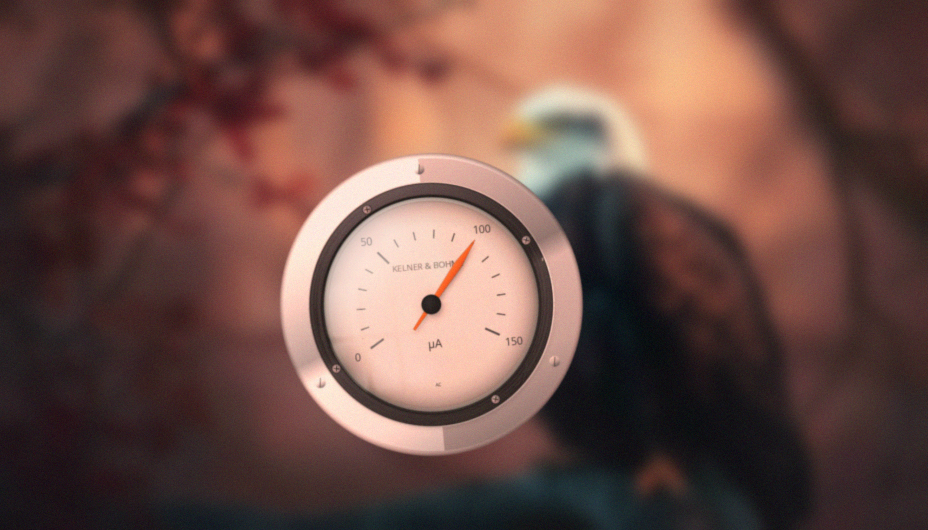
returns **100** µA
